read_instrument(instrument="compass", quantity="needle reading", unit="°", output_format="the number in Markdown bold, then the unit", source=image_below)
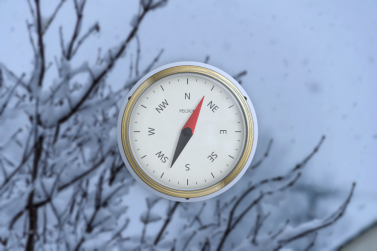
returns **25** °
